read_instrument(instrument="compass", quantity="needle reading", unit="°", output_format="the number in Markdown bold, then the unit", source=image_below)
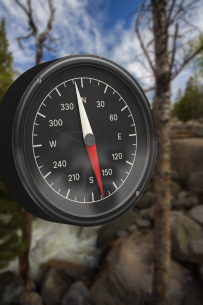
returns **170** °
